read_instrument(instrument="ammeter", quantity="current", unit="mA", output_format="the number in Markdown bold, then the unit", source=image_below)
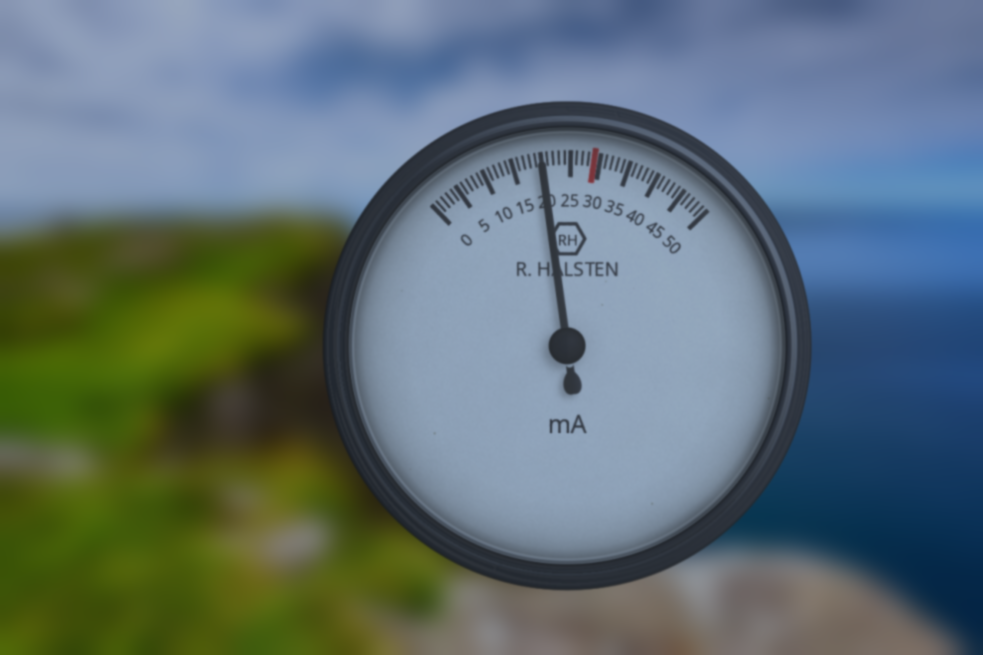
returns **20** mA
